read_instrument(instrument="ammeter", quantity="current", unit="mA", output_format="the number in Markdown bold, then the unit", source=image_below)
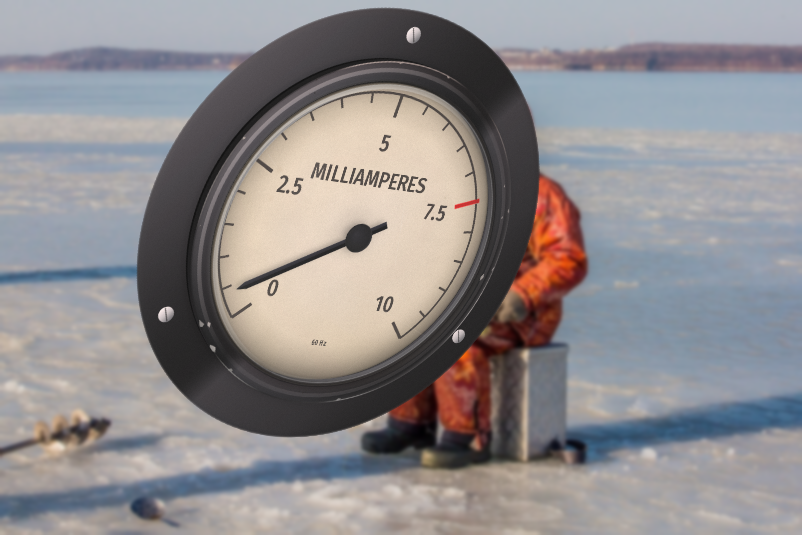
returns **0.5** mA
